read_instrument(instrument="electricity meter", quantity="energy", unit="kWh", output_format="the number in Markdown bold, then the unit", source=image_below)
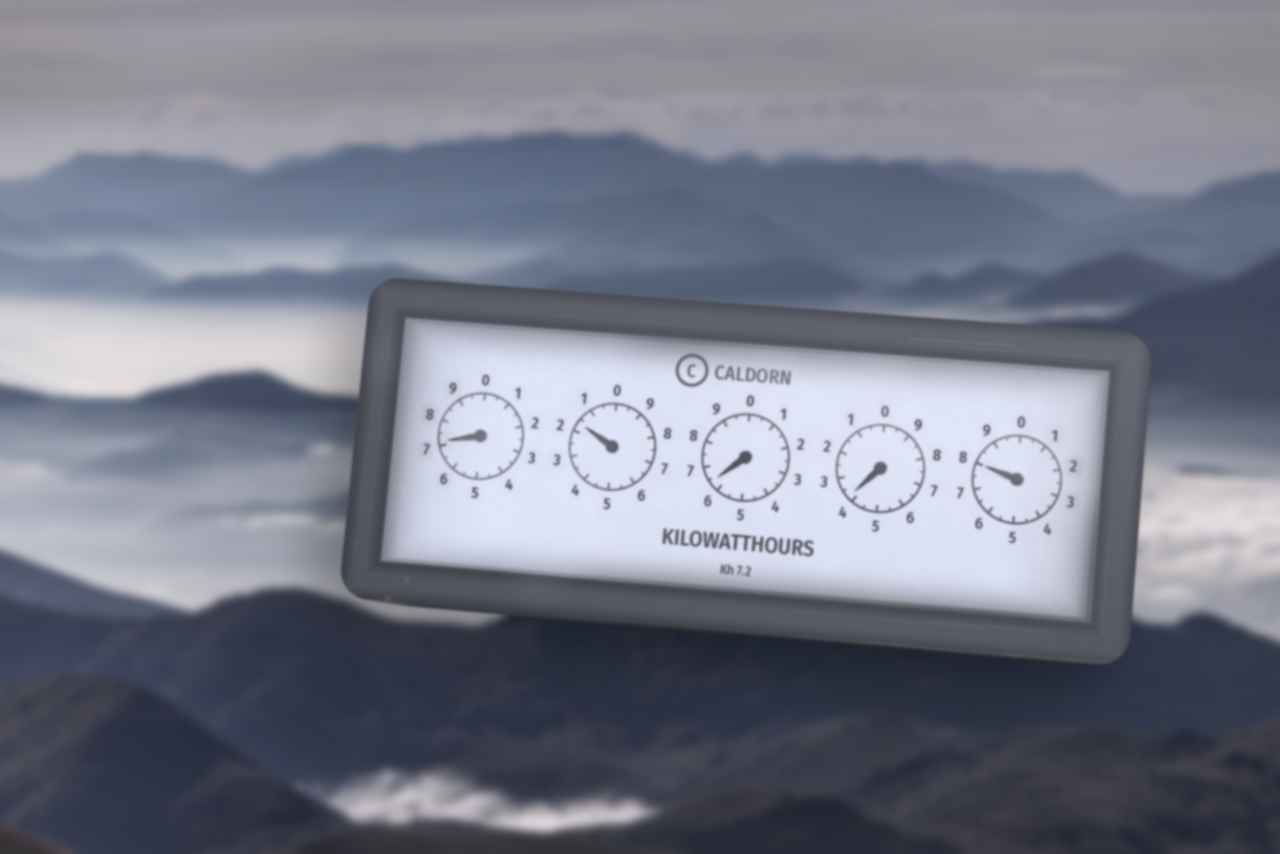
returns **71638** kWh
